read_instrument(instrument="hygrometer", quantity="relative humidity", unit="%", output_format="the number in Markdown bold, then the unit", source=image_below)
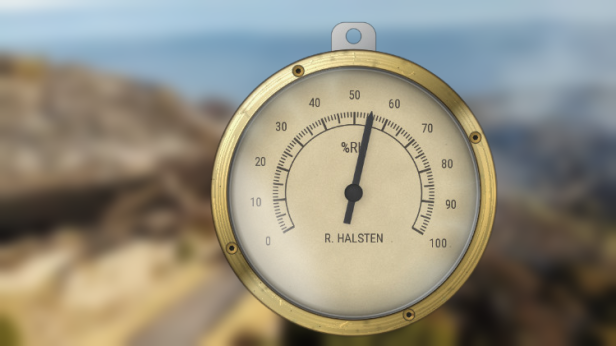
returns **55** %
